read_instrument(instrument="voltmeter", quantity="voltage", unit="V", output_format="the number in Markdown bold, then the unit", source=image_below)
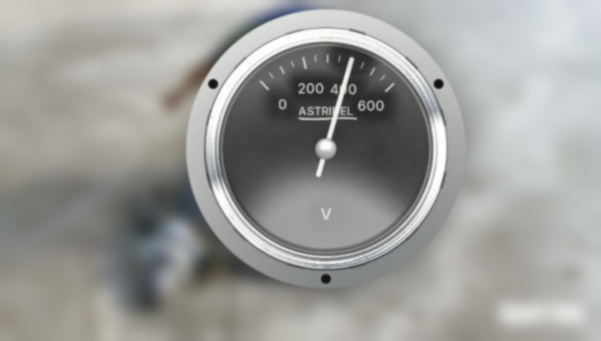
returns **400** V
